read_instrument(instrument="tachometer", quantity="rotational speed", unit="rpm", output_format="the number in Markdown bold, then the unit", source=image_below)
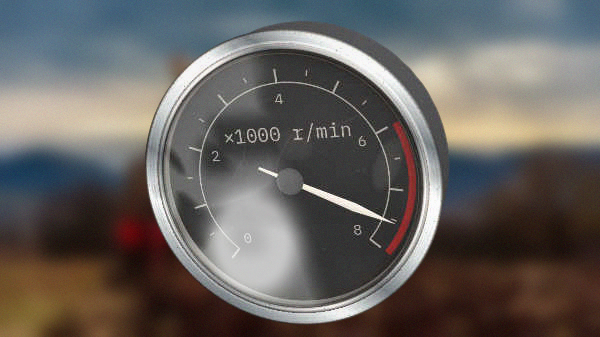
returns **7500** rpm
